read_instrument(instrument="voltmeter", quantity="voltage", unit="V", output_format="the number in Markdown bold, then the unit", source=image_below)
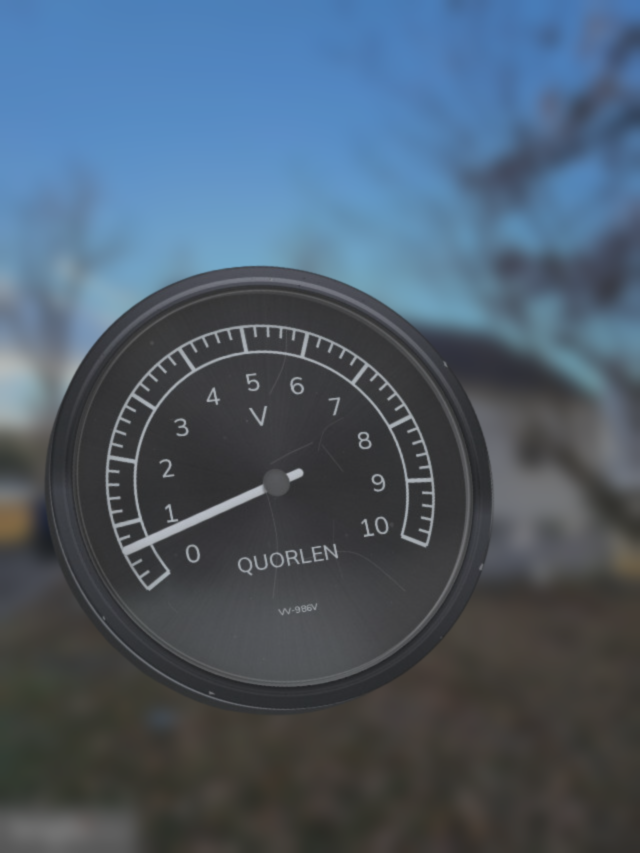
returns **0.6** V
